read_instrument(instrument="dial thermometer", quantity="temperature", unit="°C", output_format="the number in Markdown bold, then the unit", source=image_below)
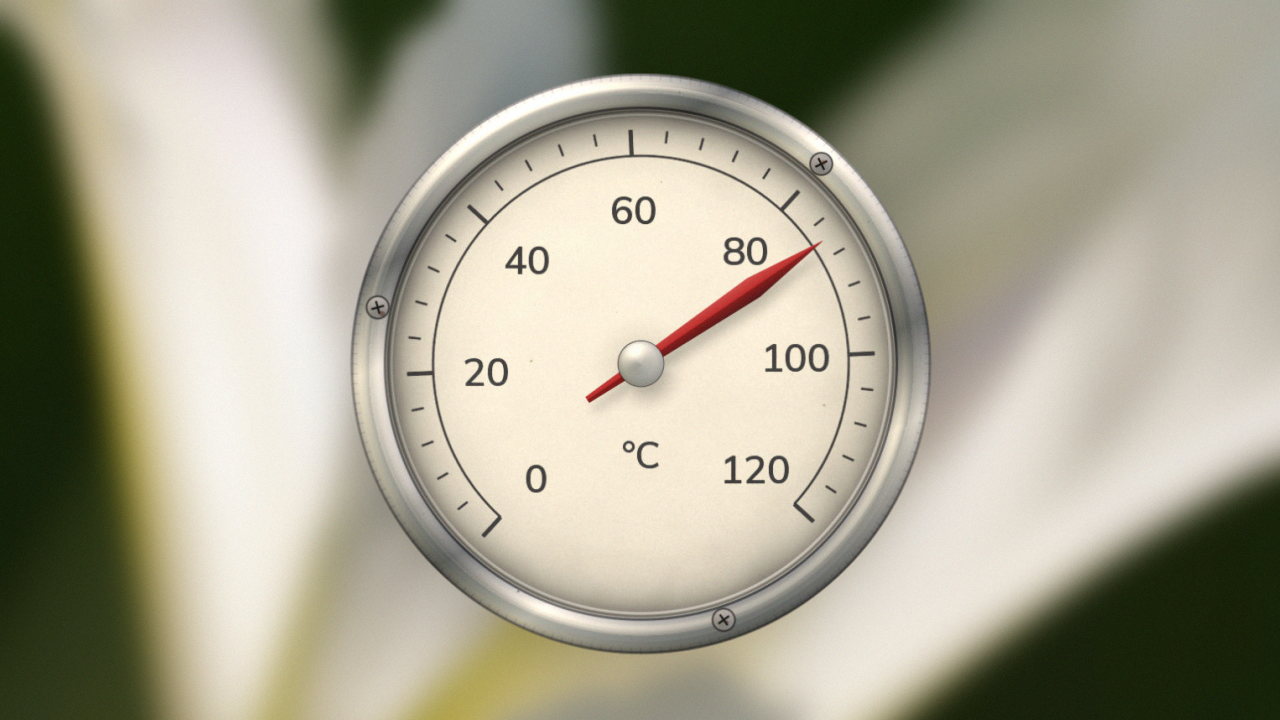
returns **86** °C
